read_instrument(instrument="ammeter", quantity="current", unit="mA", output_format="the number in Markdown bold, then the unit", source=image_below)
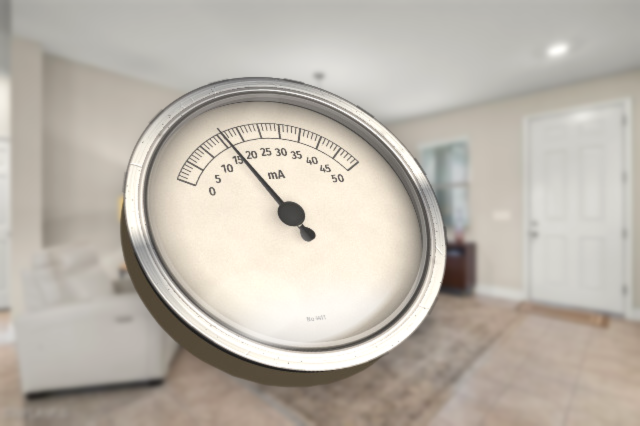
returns **15** mA
